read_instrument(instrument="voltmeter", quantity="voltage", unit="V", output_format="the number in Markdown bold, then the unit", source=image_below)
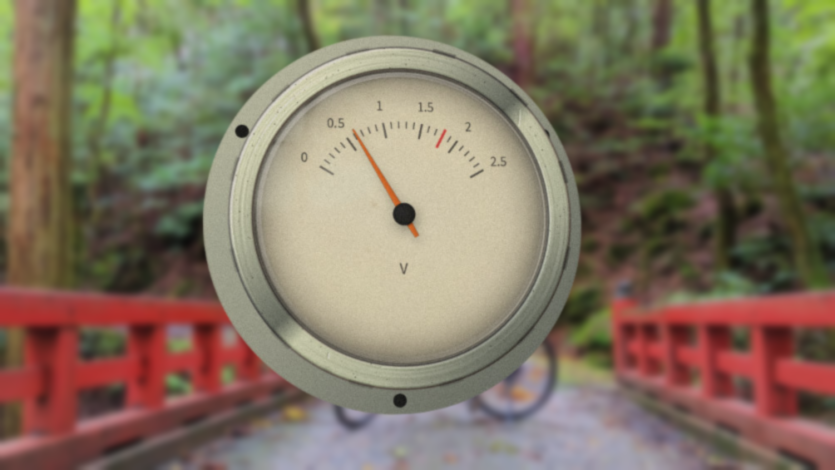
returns **0.6** V
